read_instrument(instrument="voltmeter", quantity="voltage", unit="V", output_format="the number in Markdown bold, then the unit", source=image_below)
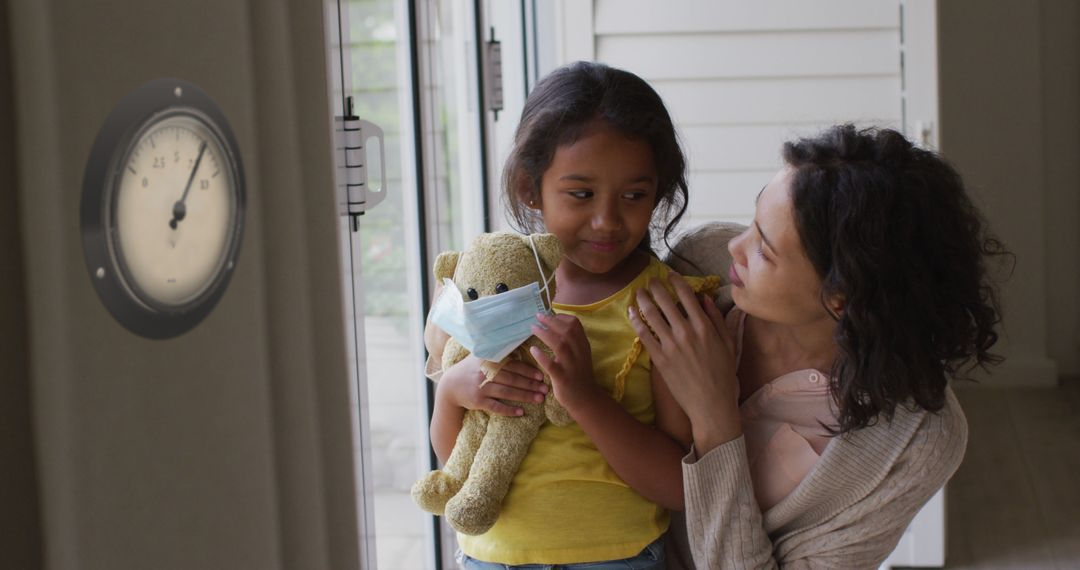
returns **7.5** V
